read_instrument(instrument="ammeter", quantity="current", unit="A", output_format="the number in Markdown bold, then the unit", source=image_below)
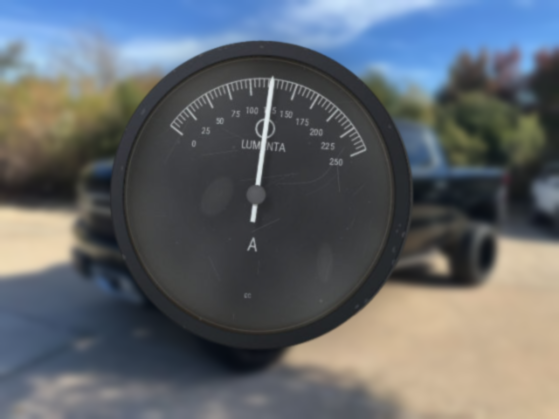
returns **125** A
